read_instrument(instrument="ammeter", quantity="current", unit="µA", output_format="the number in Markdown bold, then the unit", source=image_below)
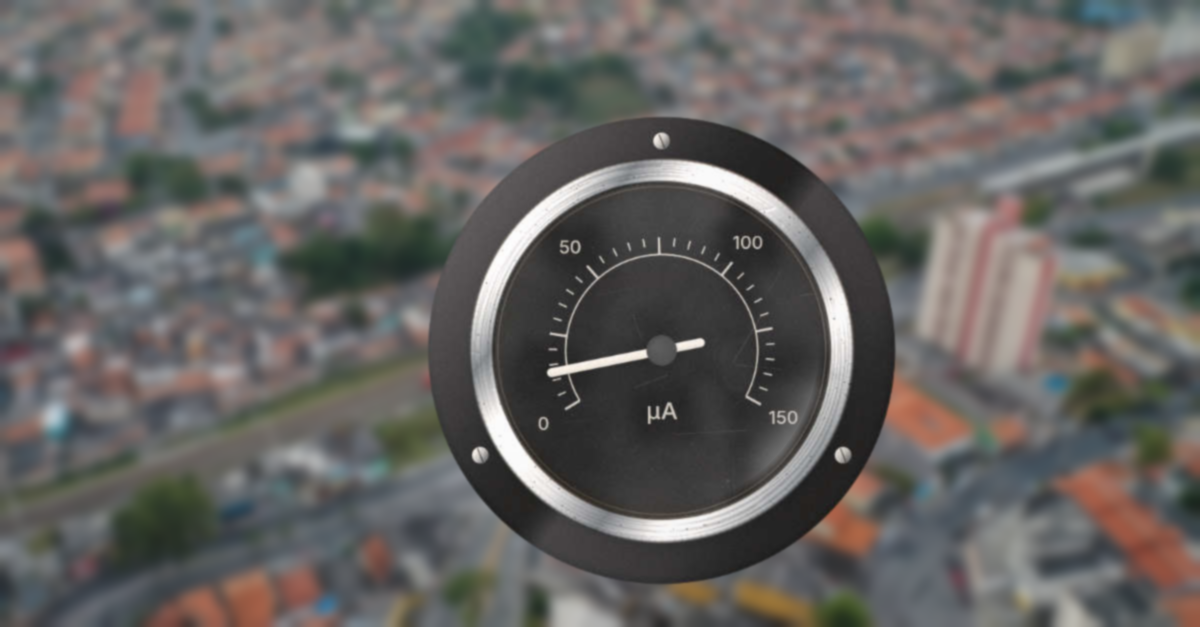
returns **12.5** µA
